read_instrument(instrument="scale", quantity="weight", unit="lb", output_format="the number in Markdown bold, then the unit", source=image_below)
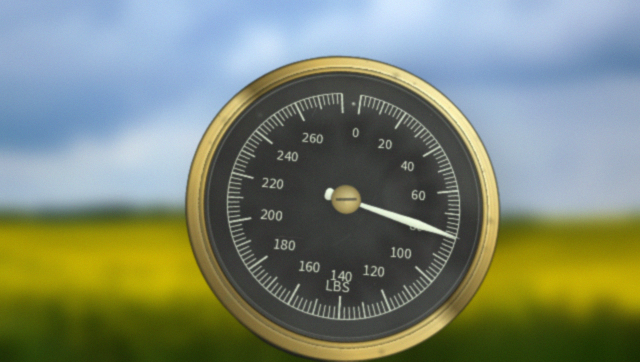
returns **80** lb
